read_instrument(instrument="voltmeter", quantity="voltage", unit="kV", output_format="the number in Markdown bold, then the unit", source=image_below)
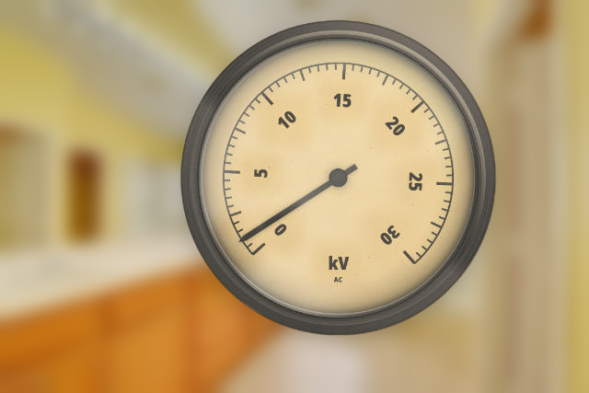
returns **1** kV
